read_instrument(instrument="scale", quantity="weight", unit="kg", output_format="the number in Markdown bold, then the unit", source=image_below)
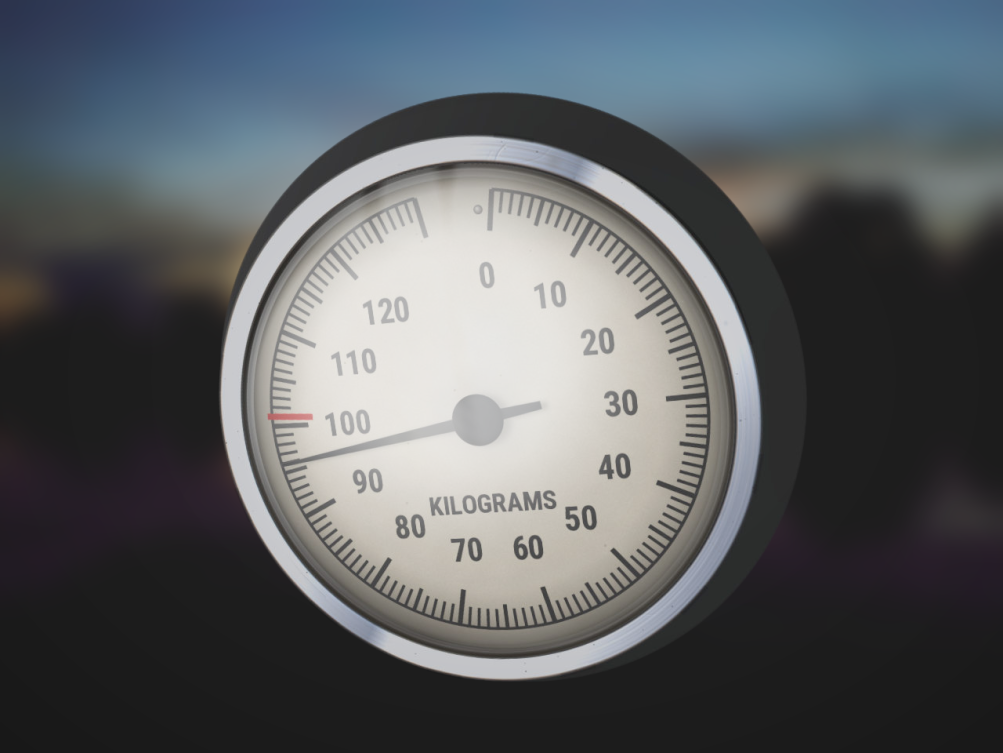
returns **96** kg
